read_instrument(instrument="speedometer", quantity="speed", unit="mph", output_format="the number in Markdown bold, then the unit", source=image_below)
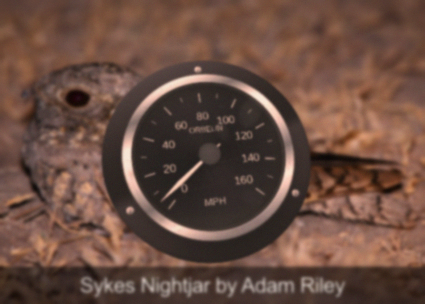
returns **5** mph
